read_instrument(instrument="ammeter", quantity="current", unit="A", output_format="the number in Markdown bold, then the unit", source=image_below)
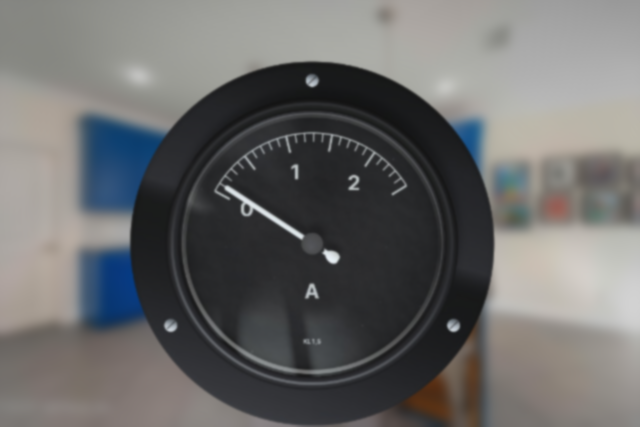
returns **0.1** A
